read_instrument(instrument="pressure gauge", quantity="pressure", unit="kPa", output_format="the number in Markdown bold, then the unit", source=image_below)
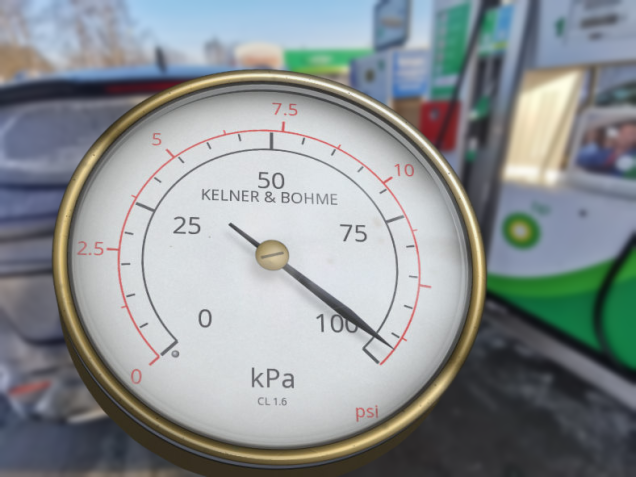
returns **97.5** kPa
